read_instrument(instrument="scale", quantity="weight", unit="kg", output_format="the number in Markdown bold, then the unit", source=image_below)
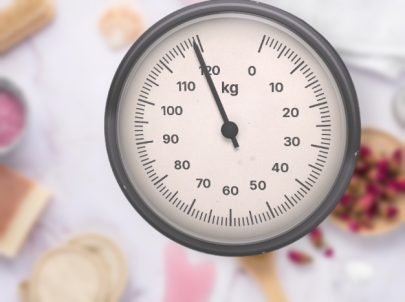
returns **119** kg
